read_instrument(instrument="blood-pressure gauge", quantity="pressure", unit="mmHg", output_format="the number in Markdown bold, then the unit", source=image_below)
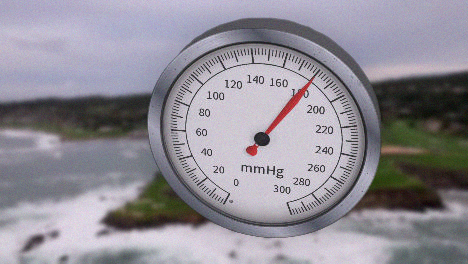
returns **180** mmHg
